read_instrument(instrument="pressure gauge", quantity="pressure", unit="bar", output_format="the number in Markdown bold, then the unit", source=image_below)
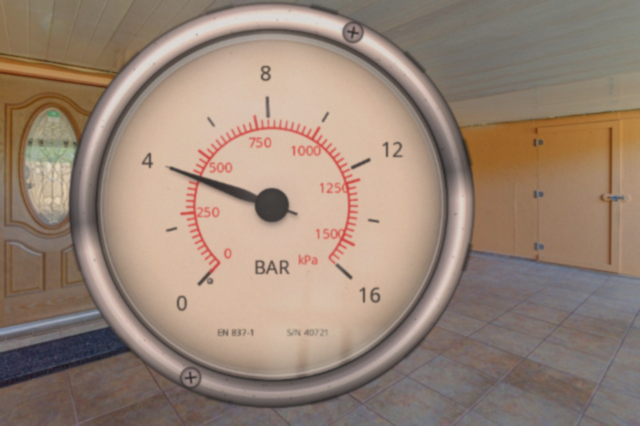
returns **4** bar
